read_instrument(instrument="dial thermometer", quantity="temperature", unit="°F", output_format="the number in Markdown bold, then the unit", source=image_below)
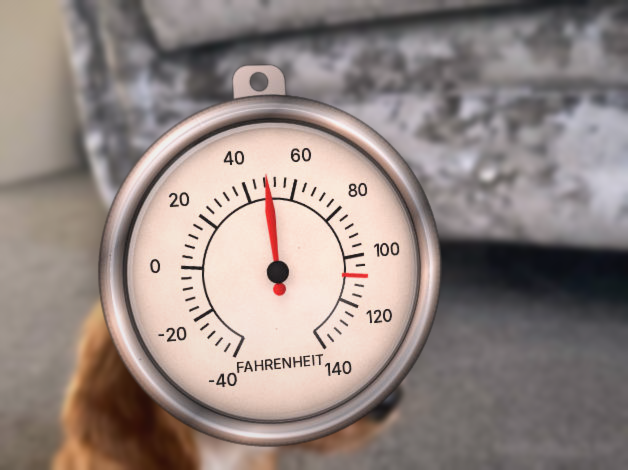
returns **48** °F
